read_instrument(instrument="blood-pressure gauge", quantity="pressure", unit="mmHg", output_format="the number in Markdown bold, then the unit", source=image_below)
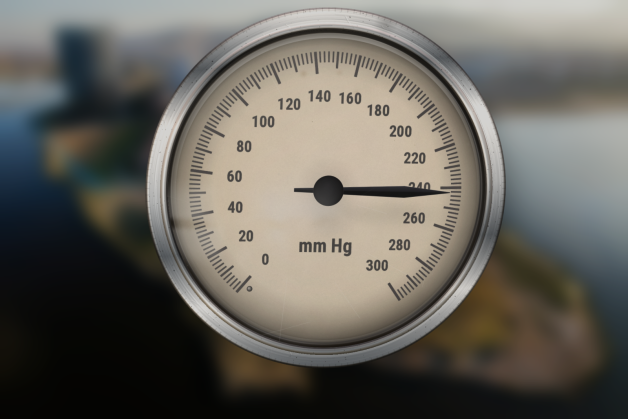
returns **242** mmHg
